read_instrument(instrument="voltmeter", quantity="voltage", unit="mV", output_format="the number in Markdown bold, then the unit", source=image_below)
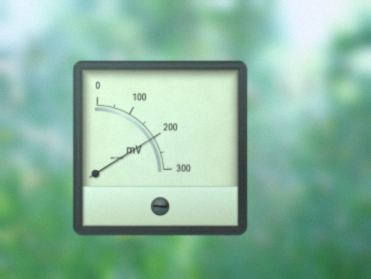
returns **200** mV
